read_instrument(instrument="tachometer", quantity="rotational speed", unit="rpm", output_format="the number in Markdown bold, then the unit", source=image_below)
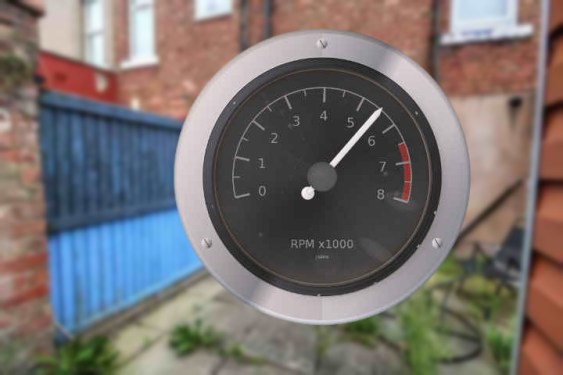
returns **5500** rpm
